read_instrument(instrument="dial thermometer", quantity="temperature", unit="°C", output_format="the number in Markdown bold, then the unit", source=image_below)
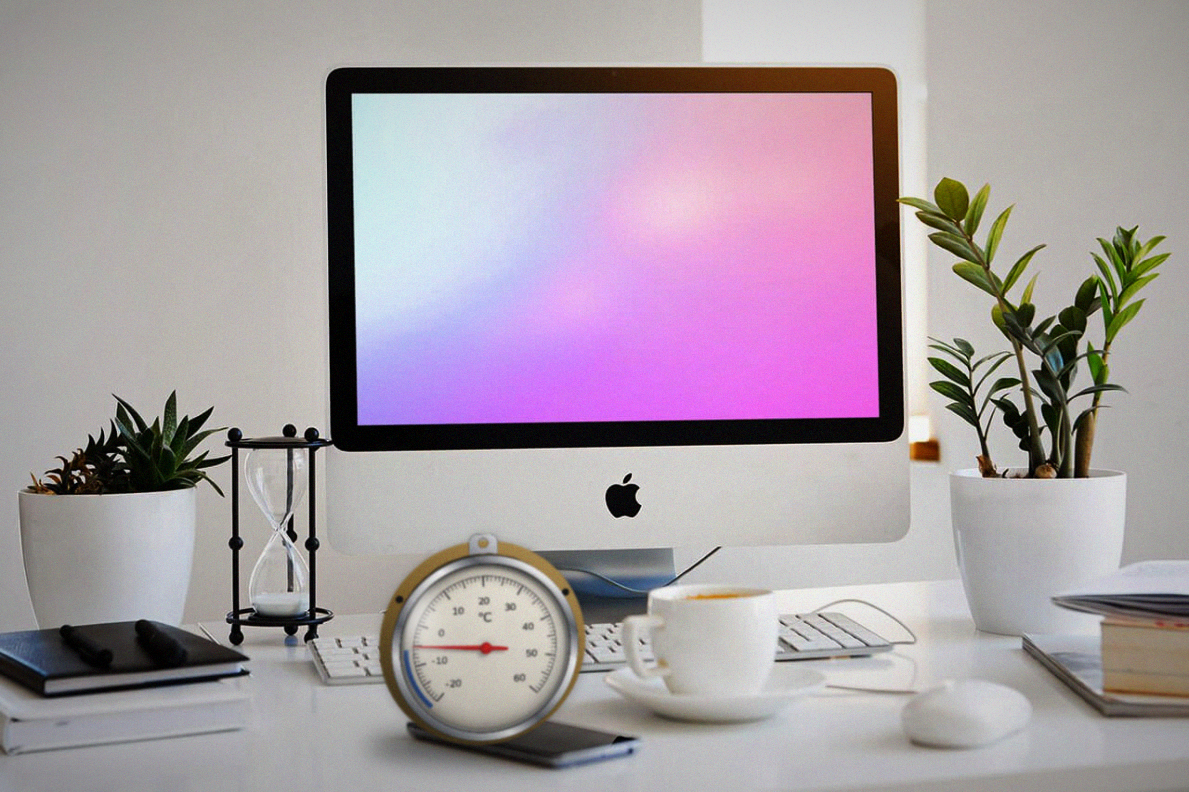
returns **-5** °C
